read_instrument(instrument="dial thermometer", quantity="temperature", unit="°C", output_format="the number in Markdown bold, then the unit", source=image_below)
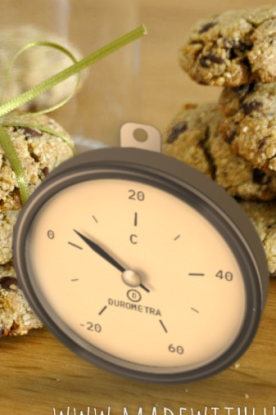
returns **5** °C
